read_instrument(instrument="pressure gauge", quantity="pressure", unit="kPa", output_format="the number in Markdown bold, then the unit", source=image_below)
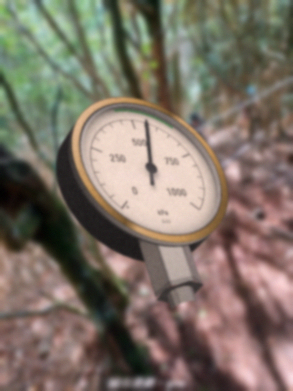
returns **550** kPa
